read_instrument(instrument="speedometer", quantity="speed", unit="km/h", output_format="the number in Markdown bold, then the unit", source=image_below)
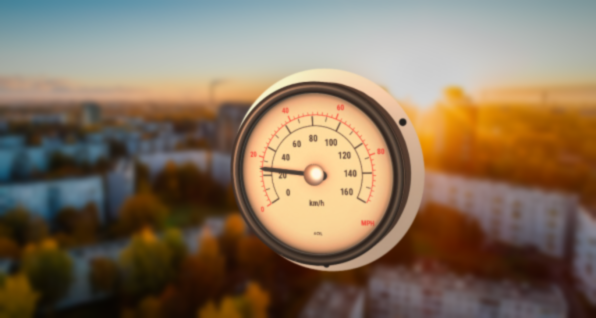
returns **25** km/h
